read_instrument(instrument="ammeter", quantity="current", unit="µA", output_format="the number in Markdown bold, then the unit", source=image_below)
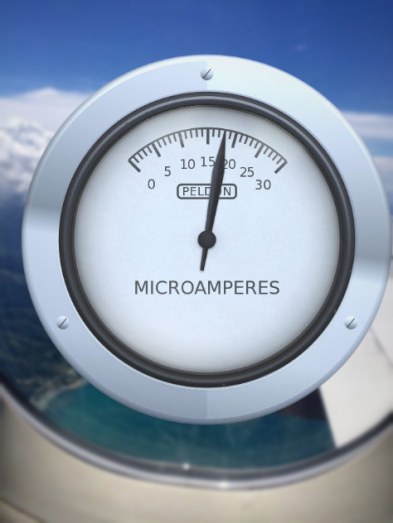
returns **18** µA
